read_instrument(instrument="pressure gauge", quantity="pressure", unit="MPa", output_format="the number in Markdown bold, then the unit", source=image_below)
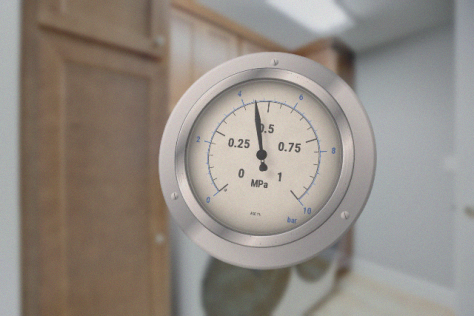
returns **0.45** MPa
